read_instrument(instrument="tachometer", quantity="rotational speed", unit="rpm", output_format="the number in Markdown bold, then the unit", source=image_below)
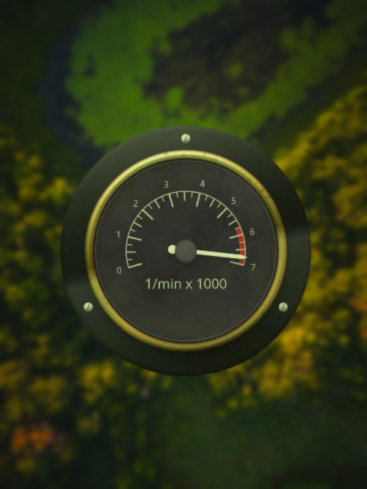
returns **6750** rpm
